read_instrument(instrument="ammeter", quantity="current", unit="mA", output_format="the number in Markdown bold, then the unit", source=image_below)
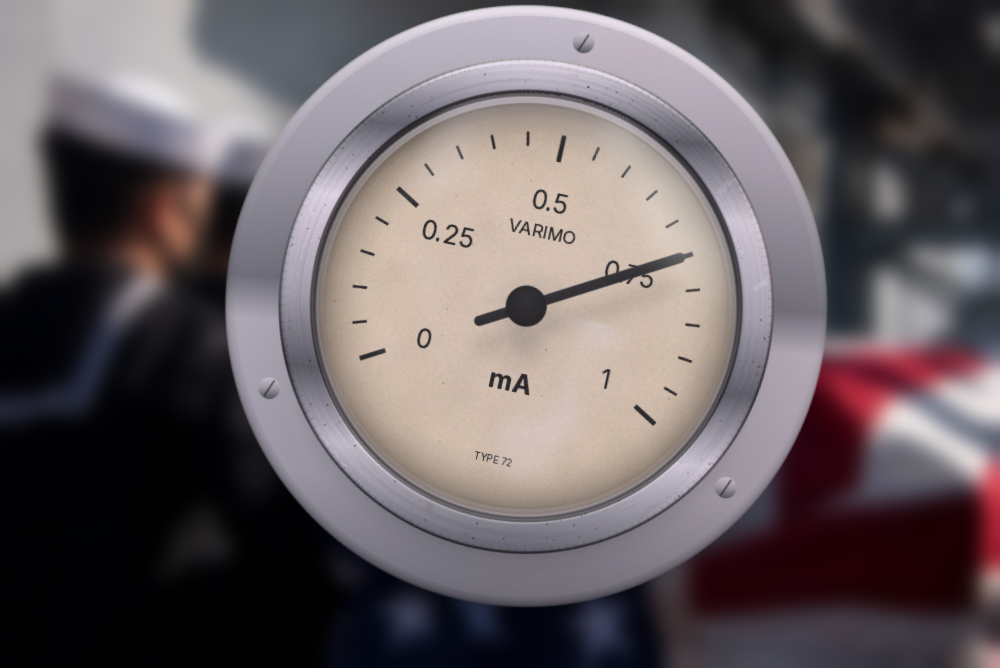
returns **0.75** mA
